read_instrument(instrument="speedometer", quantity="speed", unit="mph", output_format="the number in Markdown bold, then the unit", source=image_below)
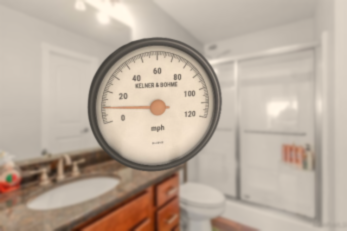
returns **10** mph
